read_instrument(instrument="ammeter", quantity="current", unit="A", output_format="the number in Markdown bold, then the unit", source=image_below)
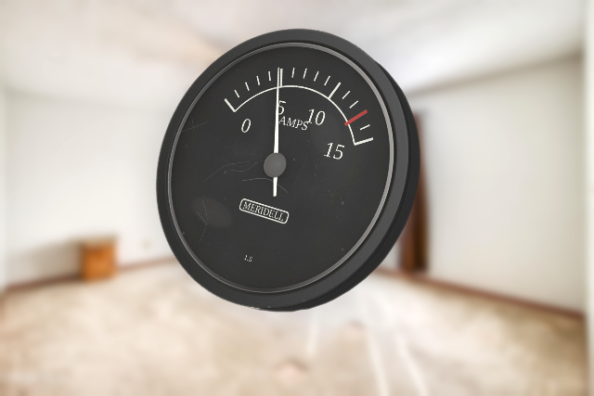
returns **5** A
